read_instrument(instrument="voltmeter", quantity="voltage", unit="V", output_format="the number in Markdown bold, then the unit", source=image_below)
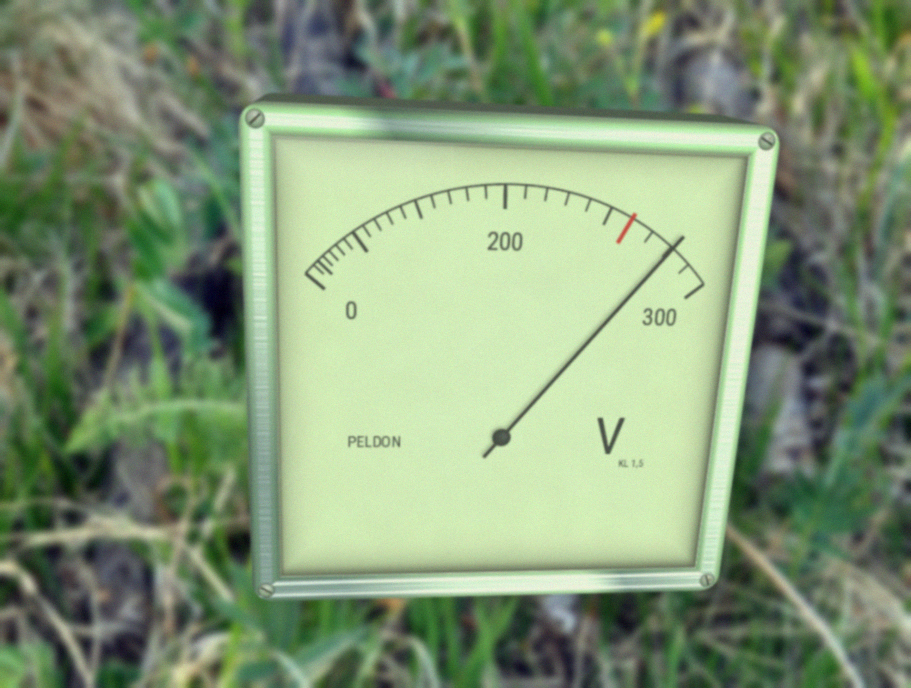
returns **280** V
